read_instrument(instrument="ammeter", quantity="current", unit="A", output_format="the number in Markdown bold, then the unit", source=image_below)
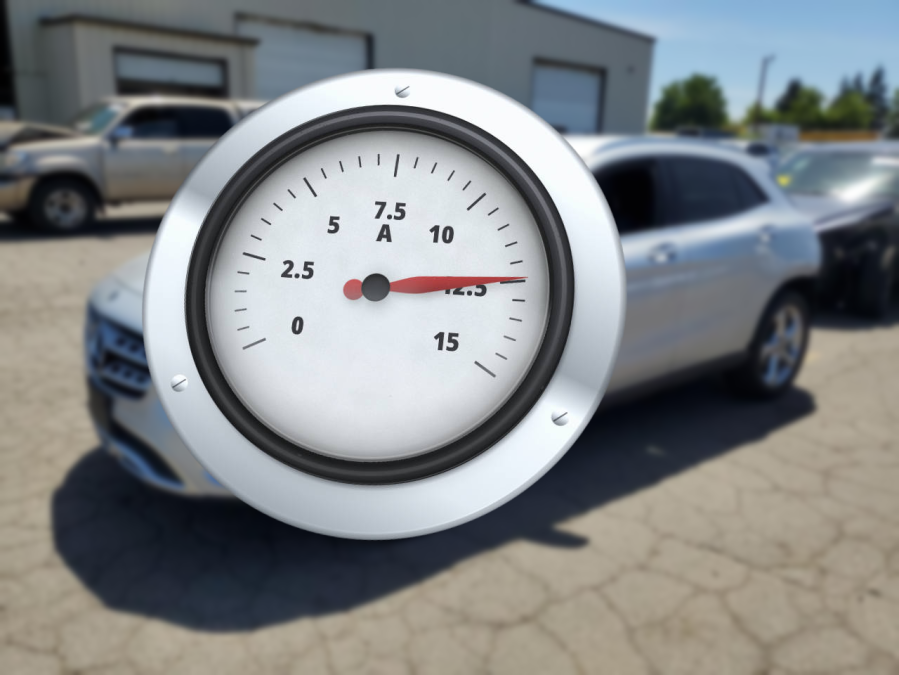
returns **12.5** A
